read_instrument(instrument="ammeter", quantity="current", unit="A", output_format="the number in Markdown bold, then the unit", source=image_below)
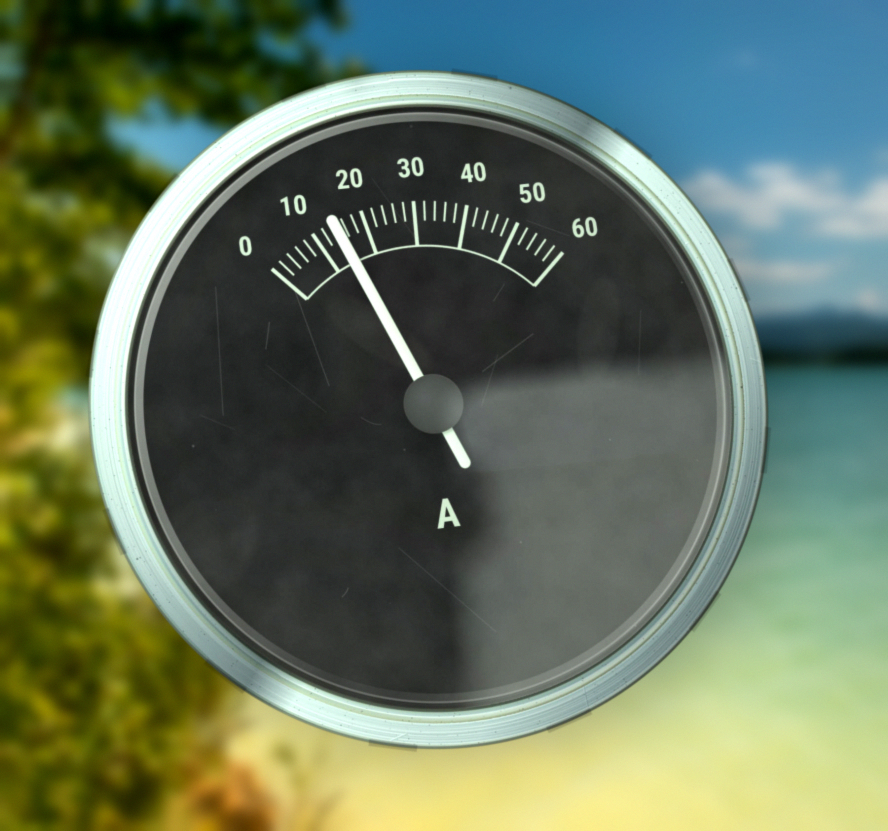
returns **14** A
